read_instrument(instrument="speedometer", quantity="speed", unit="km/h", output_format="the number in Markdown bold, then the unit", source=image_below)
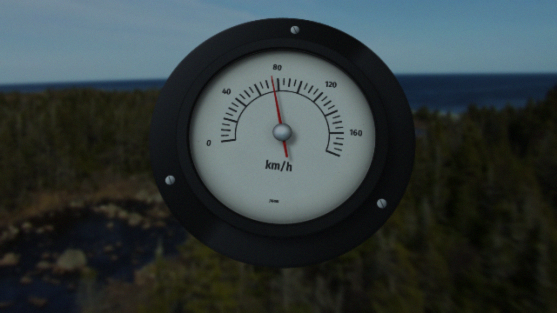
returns **75** km/h
